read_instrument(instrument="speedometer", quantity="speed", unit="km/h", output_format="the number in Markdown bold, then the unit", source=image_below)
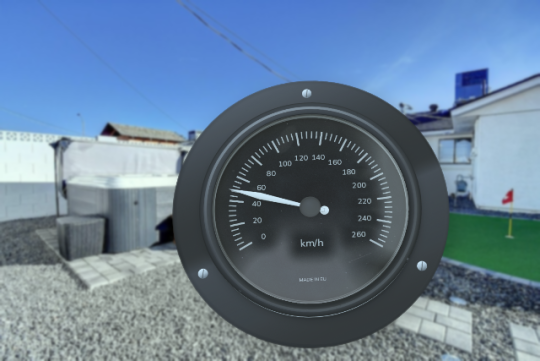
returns **48** km/h
